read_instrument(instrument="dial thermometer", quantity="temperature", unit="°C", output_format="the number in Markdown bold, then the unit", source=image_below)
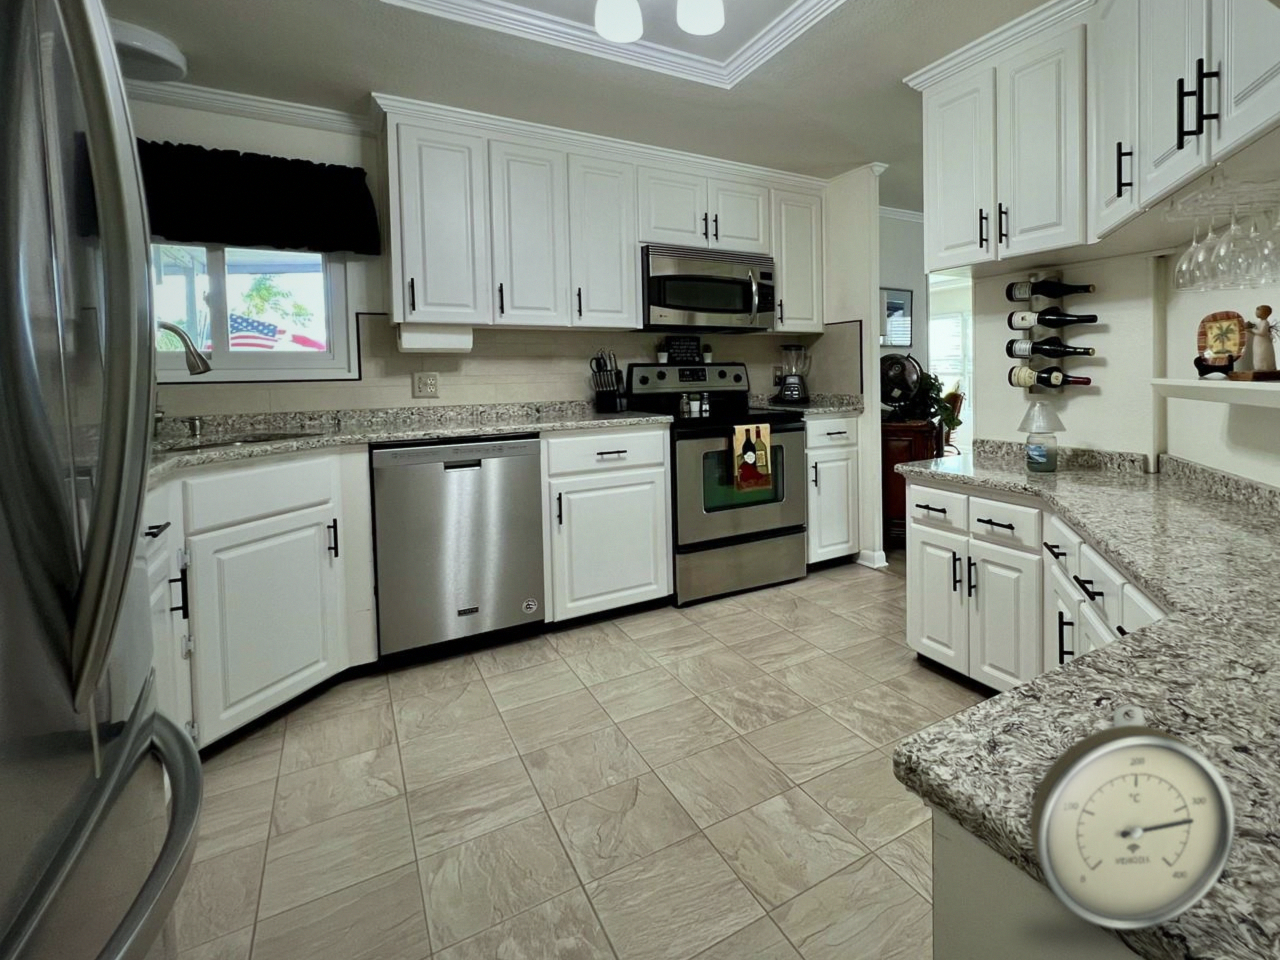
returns **320** °C
